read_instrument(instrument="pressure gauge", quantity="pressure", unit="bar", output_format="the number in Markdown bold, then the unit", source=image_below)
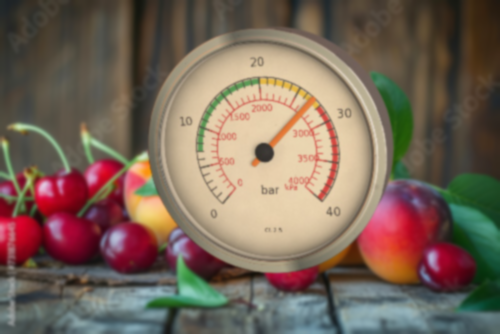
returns **27** bar
